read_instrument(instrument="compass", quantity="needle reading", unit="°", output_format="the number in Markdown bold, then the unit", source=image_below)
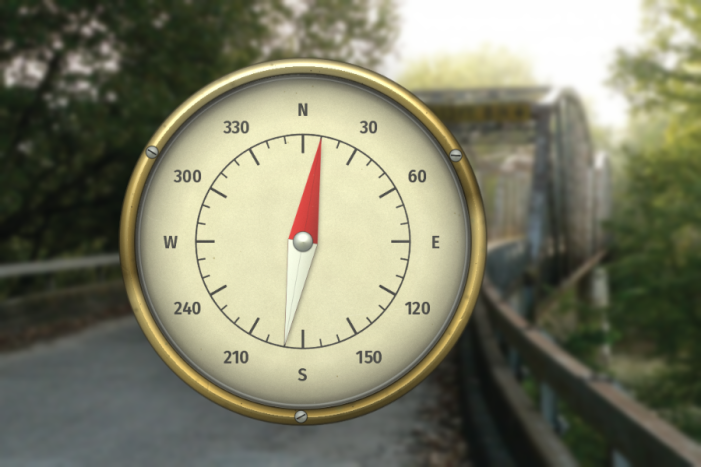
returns **10** °
